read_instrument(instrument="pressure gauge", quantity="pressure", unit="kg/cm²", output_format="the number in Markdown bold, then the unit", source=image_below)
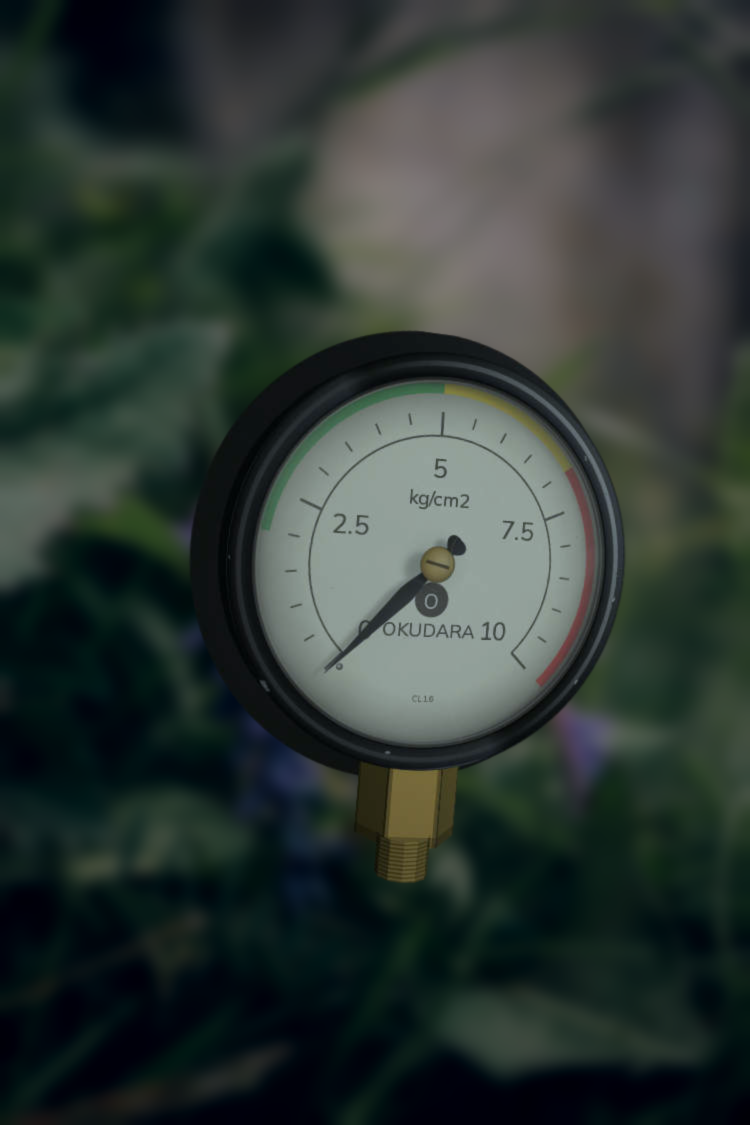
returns **0** kg/cm²
